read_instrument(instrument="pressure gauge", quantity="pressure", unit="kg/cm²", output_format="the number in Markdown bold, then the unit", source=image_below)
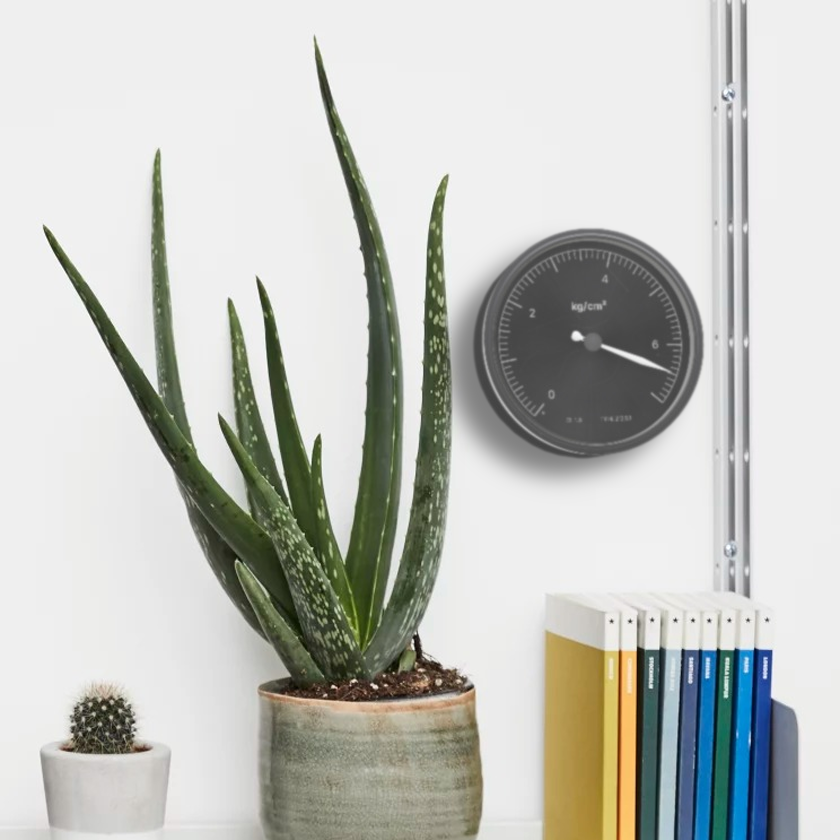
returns **6.5** kg/cm²
